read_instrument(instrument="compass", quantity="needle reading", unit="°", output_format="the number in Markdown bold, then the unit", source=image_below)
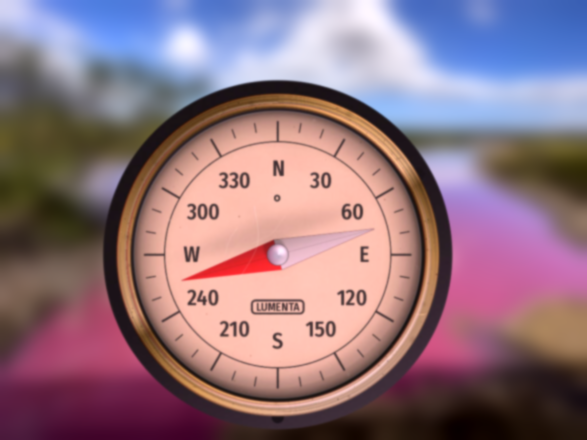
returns **255** °
